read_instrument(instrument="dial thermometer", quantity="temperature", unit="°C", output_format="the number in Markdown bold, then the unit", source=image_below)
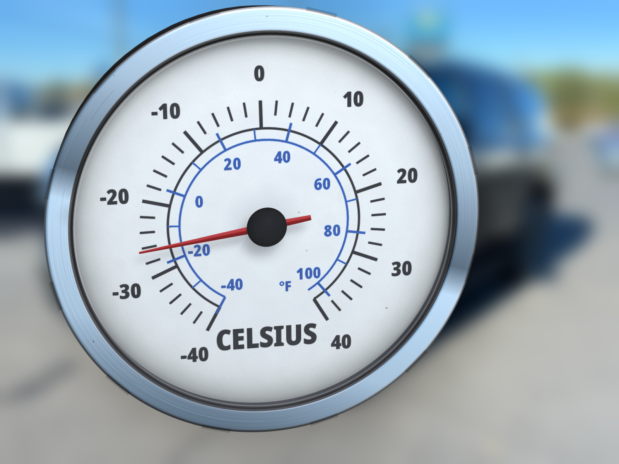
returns **-26** °C
